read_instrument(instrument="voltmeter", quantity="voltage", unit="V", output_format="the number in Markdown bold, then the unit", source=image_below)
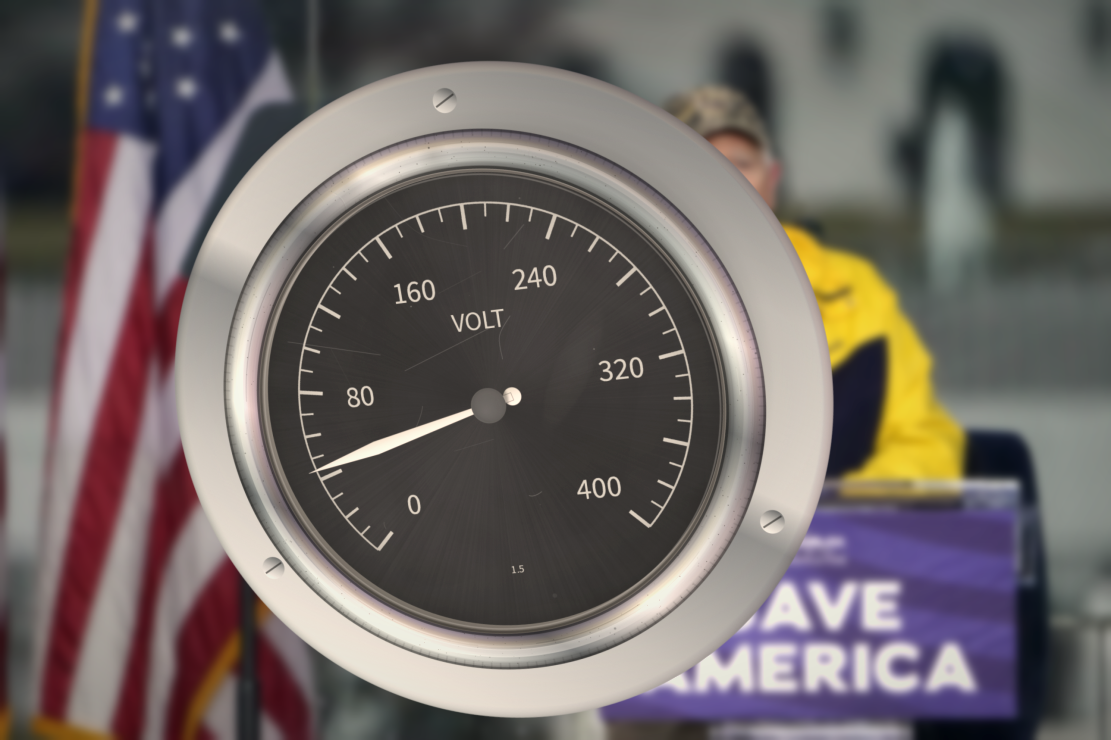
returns **45** V
